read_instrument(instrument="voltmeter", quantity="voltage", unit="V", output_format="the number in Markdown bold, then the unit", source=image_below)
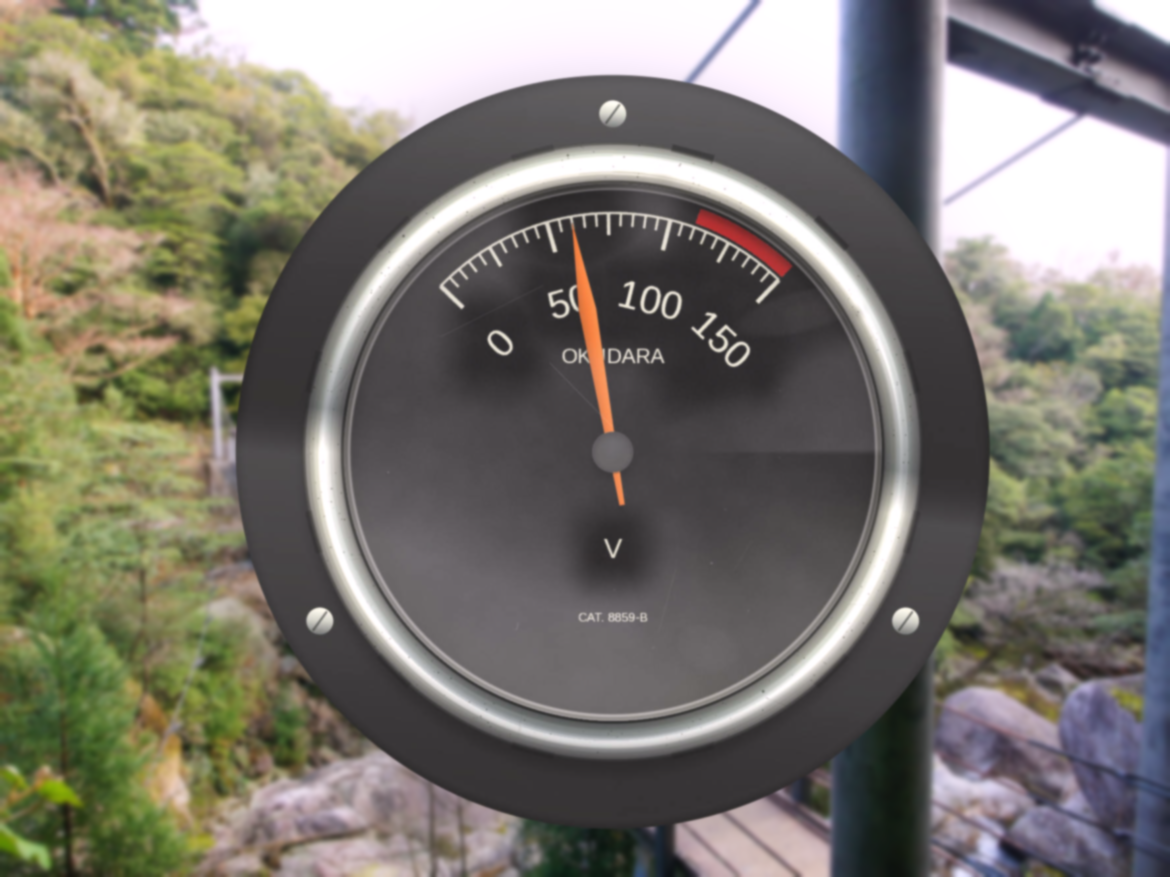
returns **60** V
